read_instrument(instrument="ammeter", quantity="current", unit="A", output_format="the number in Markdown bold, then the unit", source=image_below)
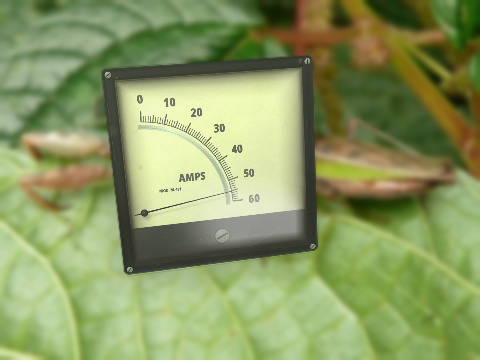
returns **55** A
